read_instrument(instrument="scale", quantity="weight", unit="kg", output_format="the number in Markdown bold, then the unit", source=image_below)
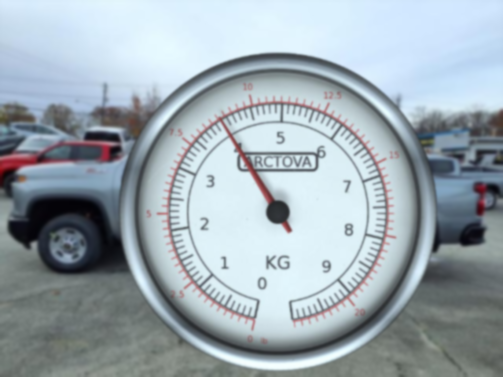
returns **4** kg
